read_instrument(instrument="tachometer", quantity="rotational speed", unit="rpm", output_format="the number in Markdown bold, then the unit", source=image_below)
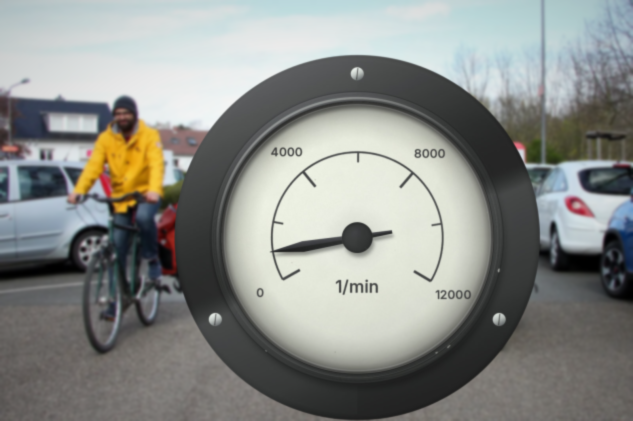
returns **1000** rpm
